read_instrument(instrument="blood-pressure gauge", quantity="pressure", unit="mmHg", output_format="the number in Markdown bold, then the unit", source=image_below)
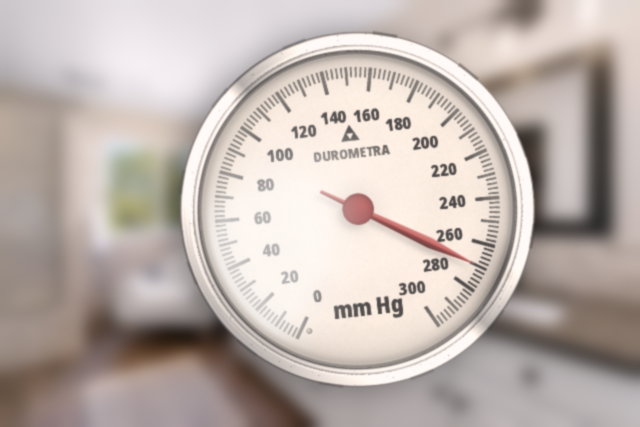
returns **270** mmHg
